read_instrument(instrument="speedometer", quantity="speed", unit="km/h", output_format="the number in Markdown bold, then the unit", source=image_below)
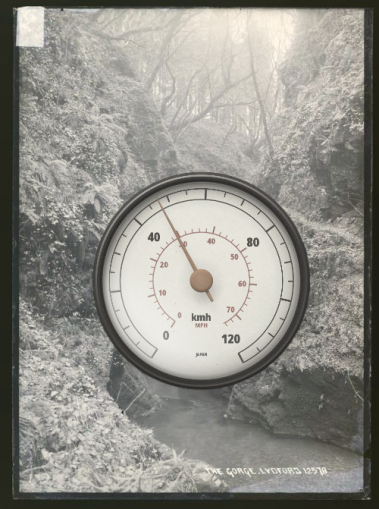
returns **47.5** km/h
